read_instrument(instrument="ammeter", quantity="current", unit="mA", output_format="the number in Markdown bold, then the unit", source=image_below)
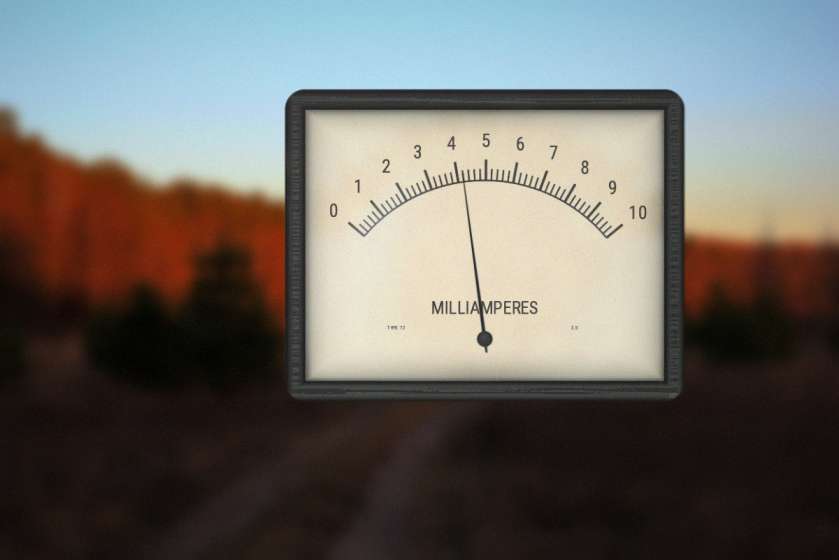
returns **4.2** mA
